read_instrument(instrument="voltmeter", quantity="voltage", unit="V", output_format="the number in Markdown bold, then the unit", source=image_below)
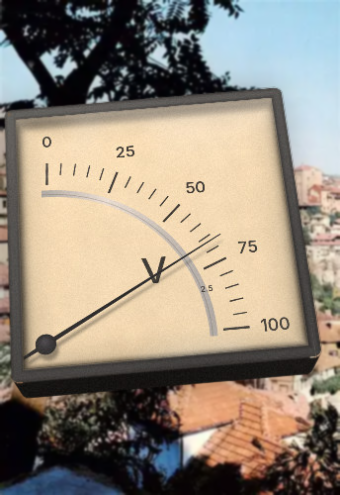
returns **67.5** V
